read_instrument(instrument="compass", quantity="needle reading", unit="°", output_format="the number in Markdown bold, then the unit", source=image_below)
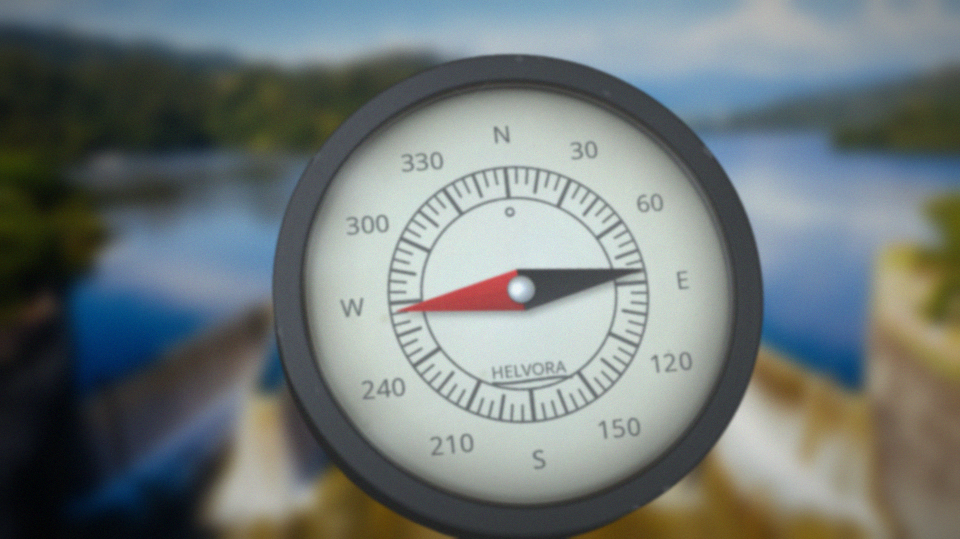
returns **265** °
